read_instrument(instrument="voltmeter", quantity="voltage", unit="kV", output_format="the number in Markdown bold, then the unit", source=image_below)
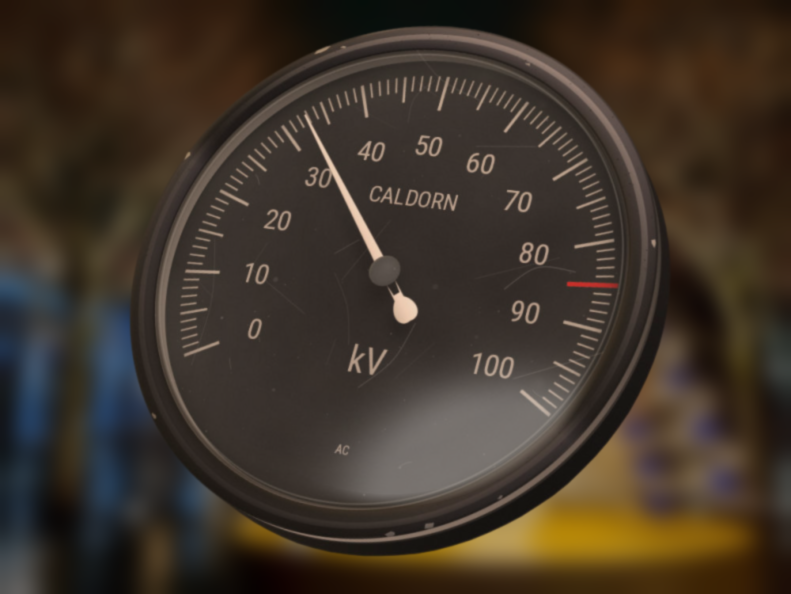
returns **33** kV
